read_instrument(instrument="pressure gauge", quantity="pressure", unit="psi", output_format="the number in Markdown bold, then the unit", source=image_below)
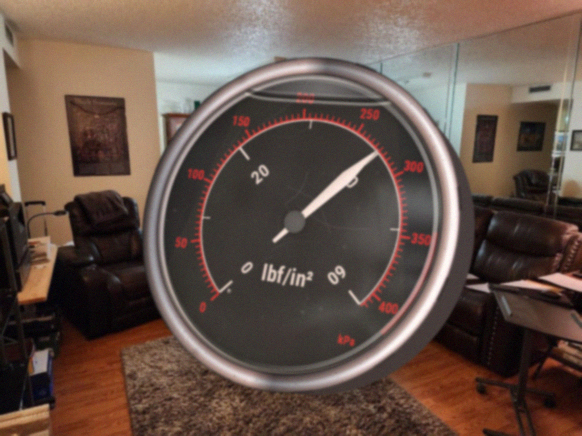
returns **40** psi
